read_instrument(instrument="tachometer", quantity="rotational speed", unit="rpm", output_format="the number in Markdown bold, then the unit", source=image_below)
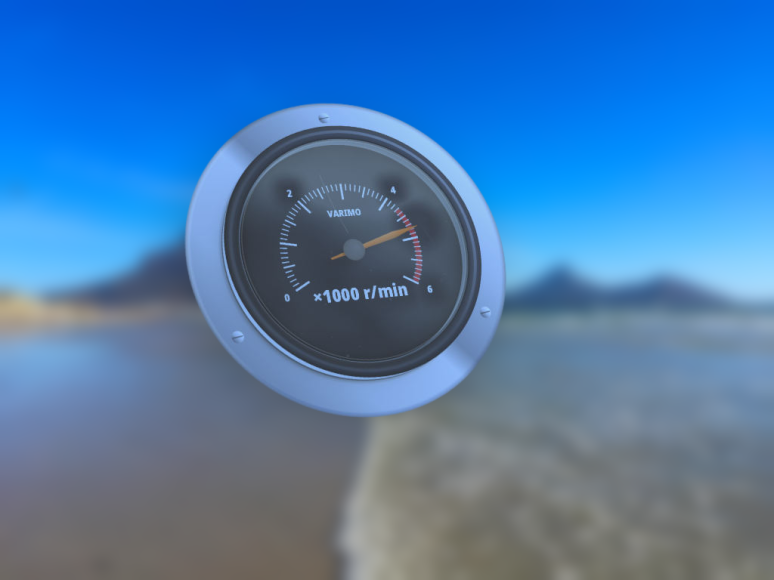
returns **4800** rpm
